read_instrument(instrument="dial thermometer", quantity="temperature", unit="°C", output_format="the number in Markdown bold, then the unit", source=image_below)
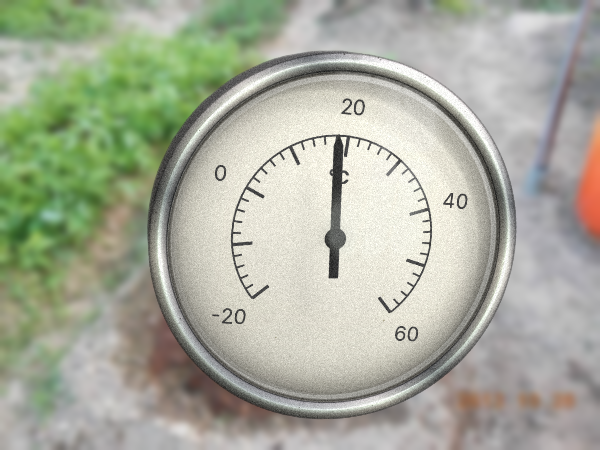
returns **18** °C
